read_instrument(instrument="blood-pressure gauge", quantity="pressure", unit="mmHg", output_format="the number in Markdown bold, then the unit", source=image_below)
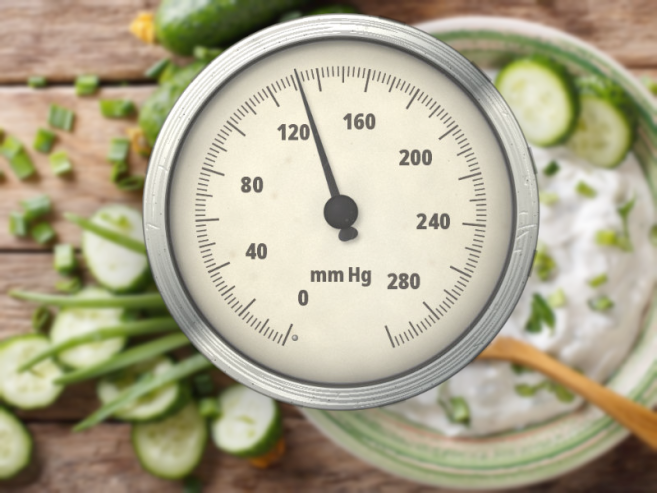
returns **132** mmHg
